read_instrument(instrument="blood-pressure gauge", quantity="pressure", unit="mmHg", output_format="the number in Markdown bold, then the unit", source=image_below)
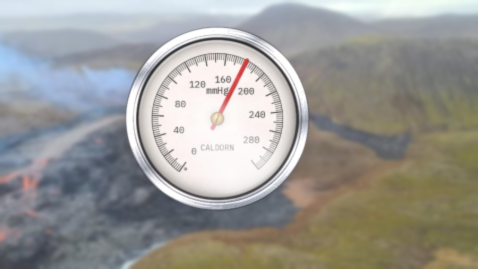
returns **180** mmHg
